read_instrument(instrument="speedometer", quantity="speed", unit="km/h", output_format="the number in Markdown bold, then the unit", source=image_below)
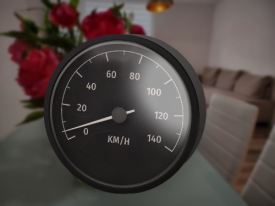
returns **5** km/h
